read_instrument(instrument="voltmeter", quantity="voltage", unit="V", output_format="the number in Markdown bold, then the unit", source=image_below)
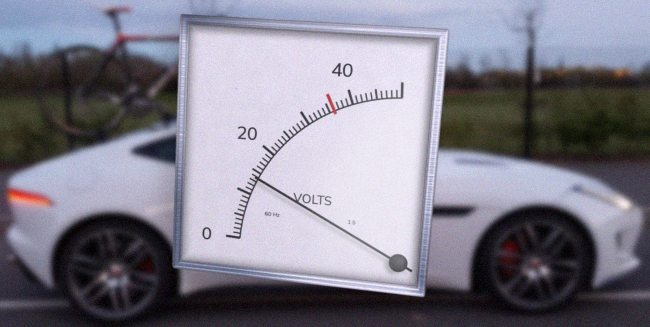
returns **14** V
